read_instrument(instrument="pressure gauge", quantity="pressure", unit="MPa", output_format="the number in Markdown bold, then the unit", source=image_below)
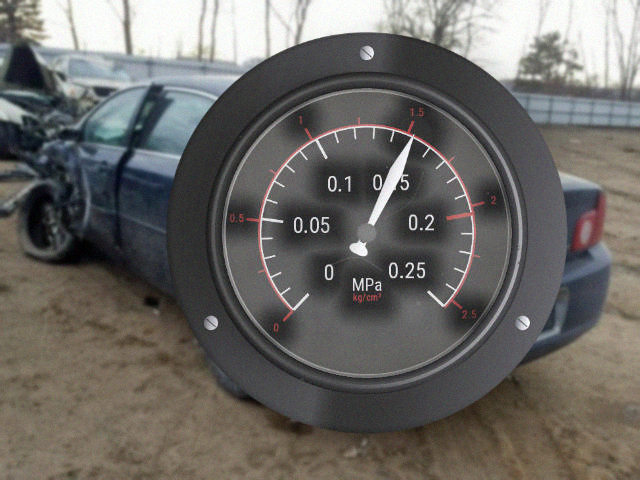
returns **0.15** MPa
